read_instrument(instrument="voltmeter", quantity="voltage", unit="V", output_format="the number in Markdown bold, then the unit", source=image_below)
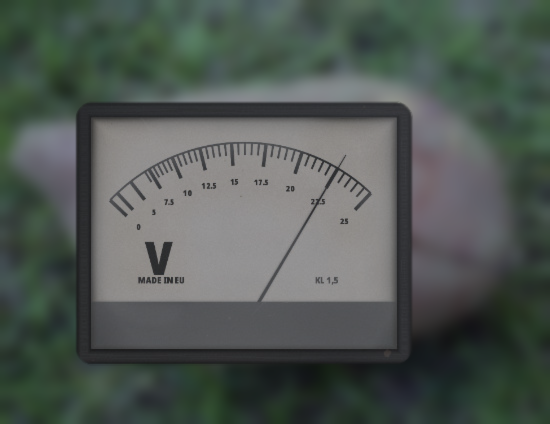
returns **22.5** V
